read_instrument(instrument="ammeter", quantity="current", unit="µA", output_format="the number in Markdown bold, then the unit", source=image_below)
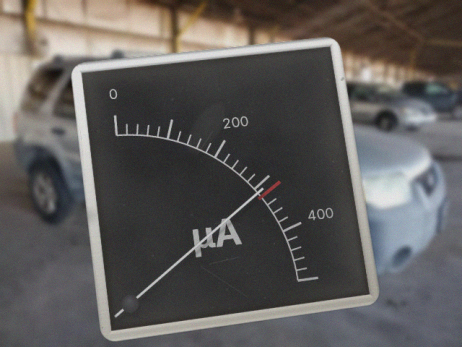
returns **310** µA
